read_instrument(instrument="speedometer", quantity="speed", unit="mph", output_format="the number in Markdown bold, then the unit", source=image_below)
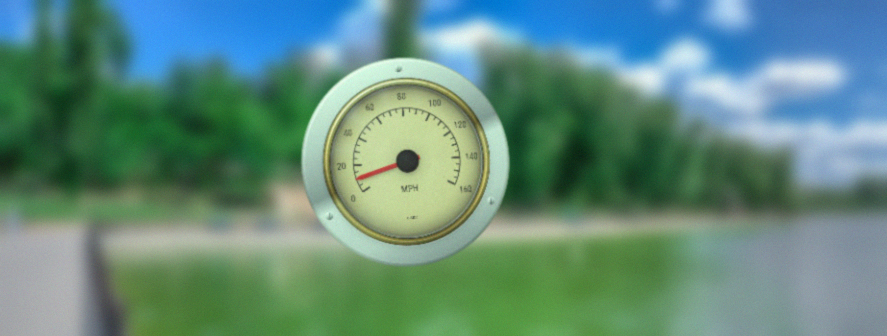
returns **10** mph
